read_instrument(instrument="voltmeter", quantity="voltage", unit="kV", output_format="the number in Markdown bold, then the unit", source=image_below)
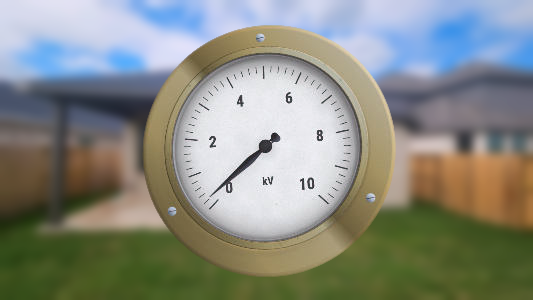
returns **0.2** kV
